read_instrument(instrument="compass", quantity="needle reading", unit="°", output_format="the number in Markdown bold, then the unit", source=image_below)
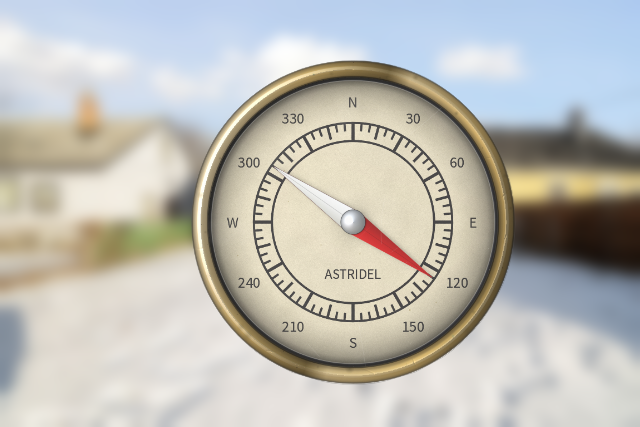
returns **125** °
